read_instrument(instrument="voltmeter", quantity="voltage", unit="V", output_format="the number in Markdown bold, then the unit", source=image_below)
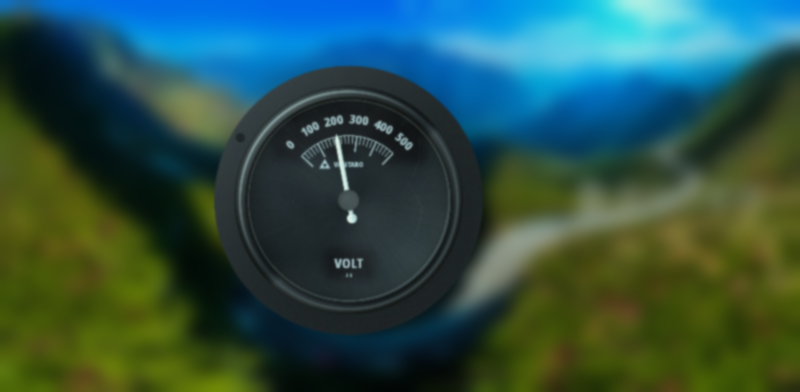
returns **200** V
